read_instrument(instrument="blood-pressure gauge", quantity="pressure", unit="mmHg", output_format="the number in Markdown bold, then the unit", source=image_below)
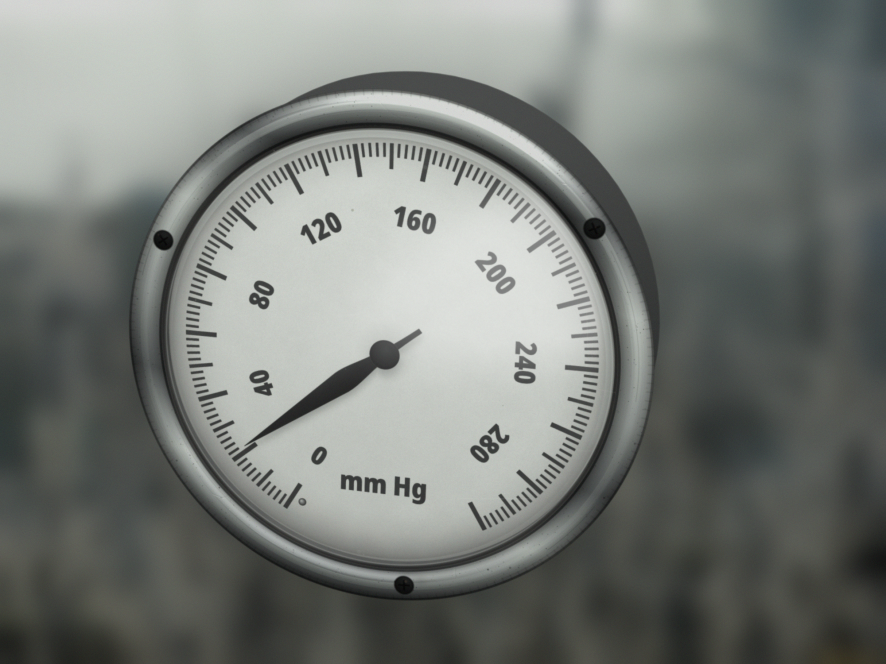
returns **22** mmHg
